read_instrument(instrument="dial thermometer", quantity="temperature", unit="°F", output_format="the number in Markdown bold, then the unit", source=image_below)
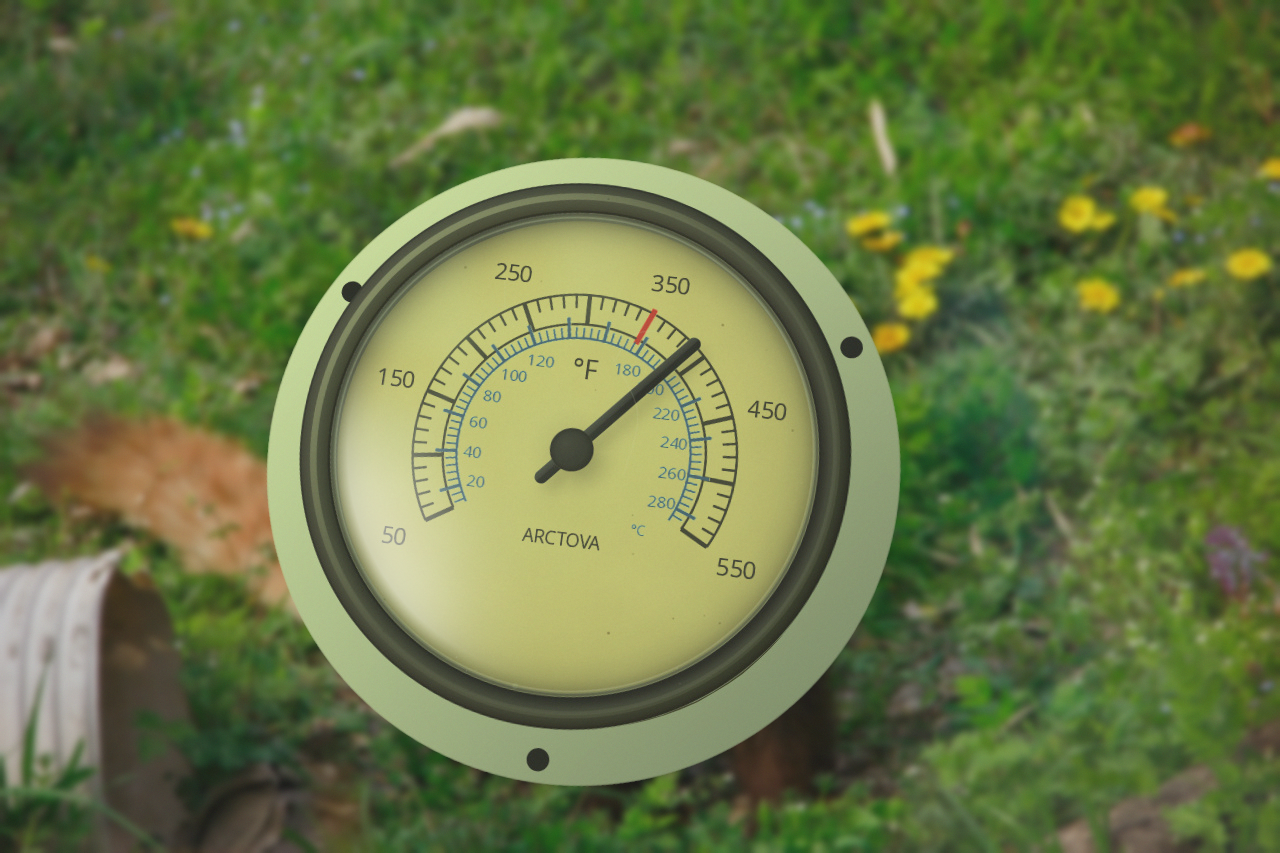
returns **390** °F
